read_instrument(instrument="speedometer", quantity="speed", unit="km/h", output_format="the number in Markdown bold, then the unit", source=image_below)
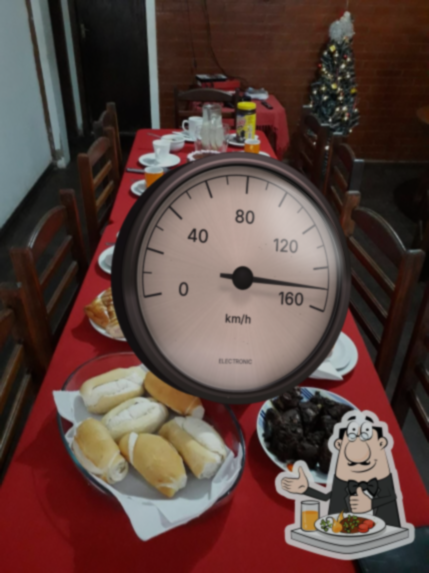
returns **150** km/h
